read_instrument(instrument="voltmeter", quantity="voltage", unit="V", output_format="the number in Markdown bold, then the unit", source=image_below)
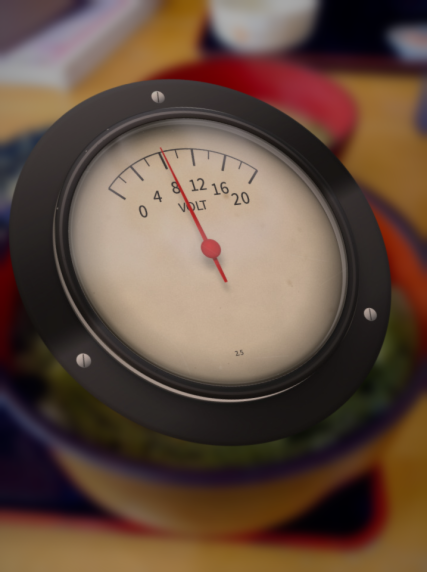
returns **8** V
